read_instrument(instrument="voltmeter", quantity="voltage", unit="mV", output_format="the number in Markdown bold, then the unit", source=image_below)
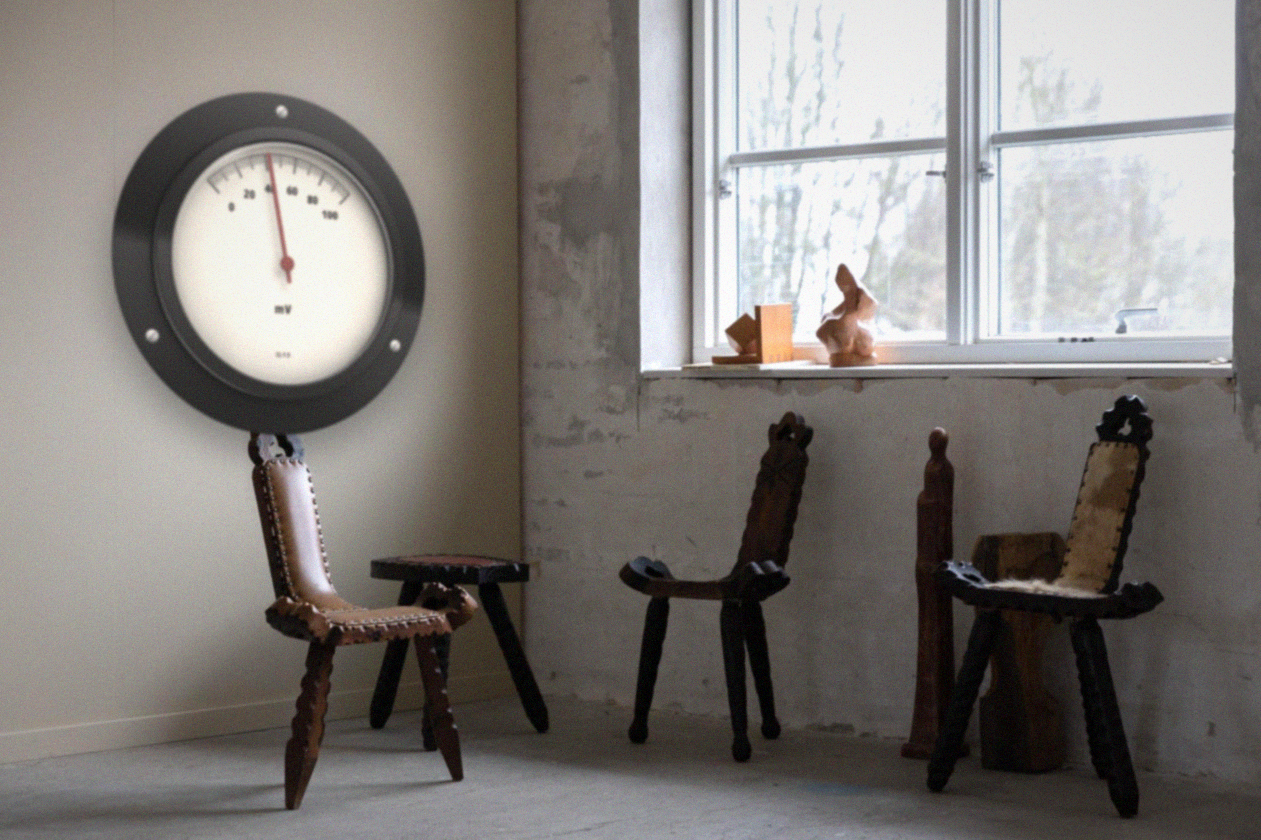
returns **40** mV
